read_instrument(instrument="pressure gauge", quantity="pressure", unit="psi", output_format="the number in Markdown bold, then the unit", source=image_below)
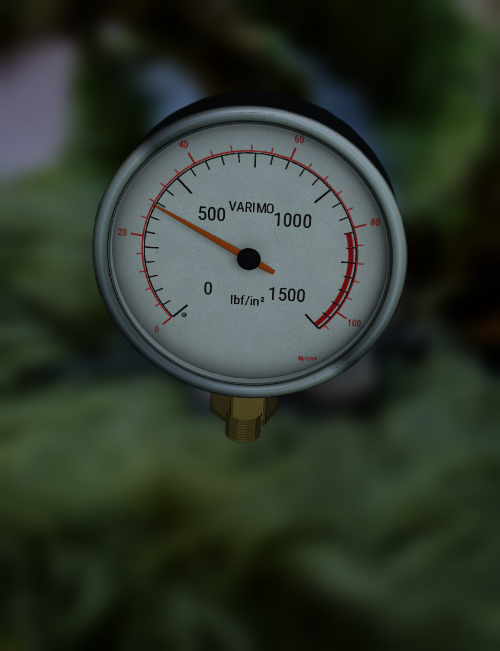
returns **400** psi
